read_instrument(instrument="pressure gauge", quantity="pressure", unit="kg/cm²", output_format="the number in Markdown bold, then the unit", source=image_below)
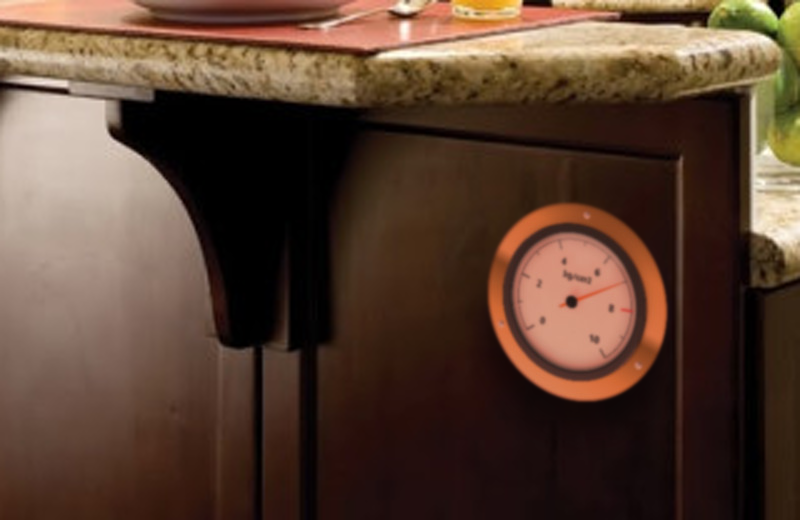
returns **7** kg/cm²
